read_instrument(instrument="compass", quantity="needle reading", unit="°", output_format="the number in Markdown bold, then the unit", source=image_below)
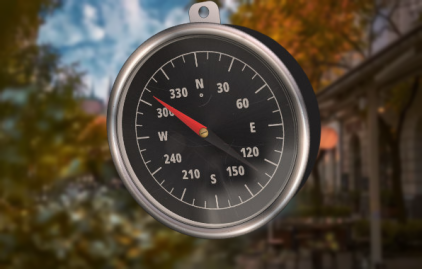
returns **310** °
